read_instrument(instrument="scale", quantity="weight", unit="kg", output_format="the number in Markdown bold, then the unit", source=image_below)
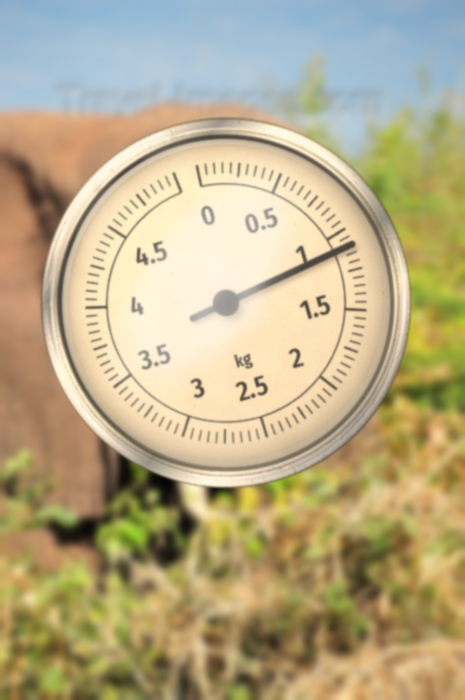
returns **1.1** kg
